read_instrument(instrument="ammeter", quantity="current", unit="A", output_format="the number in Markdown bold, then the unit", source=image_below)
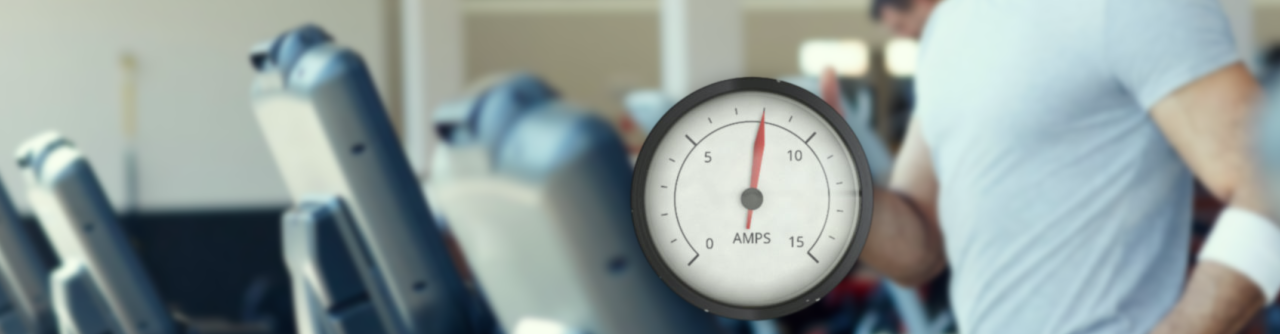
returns **8** A
